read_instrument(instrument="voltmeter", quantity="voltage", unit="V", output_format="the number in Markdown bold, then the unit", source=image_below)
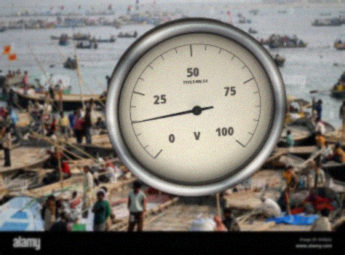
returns **15** V
